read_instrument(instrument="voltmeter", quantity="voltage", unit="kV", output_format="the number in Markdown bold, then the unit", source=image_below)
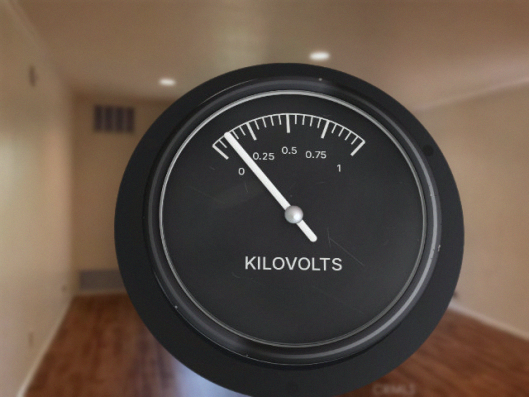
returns **0.1** kV
